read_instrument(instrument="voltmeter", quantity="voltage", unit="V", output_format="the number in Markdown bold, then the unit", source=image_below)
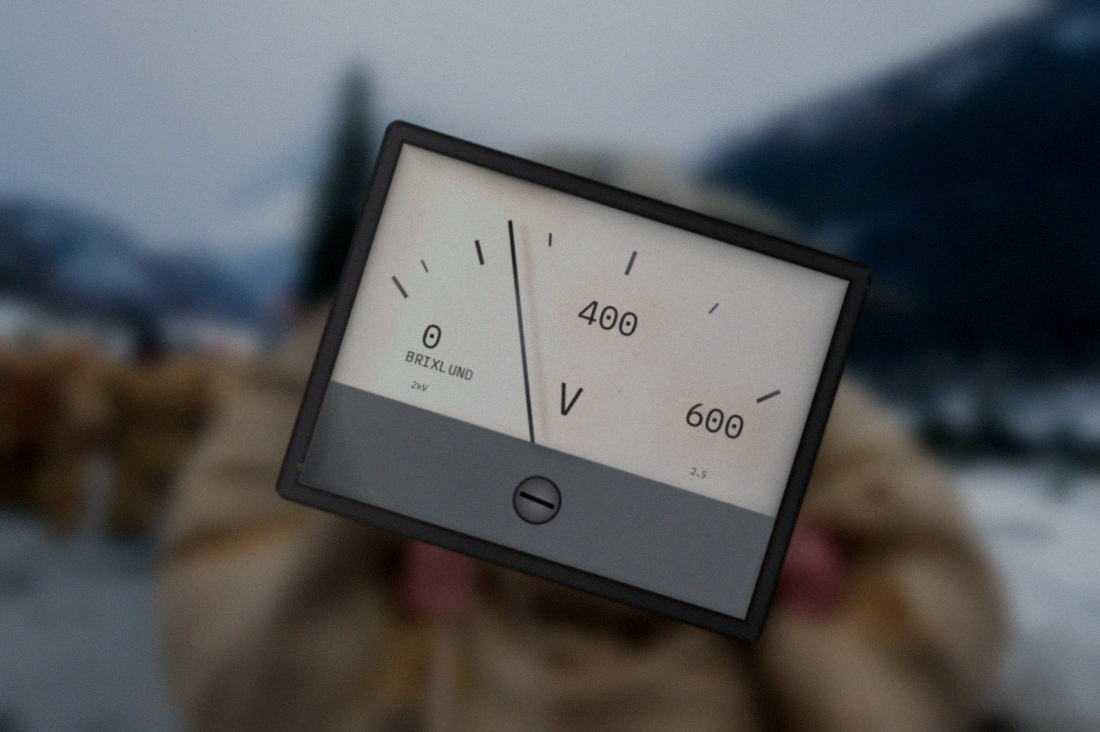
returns **250** V
